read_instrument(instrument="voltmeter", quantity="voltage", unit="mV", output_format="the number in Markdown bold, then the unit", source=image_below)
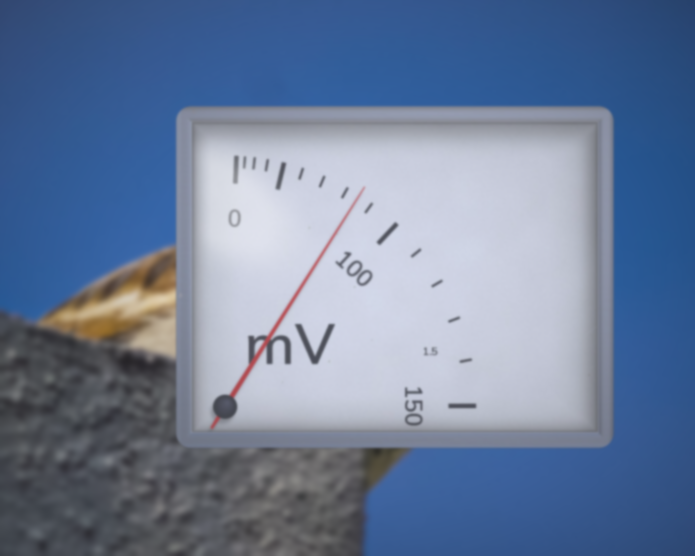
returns **85** mV
